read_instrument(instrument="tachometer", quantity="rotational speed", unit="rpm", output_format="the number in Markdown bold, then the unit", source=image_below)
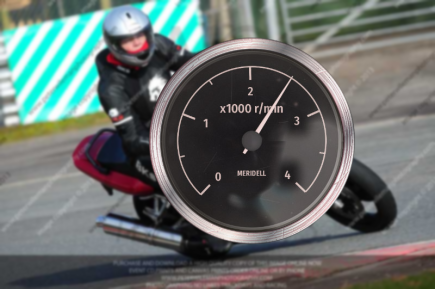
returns **2500** rpm
